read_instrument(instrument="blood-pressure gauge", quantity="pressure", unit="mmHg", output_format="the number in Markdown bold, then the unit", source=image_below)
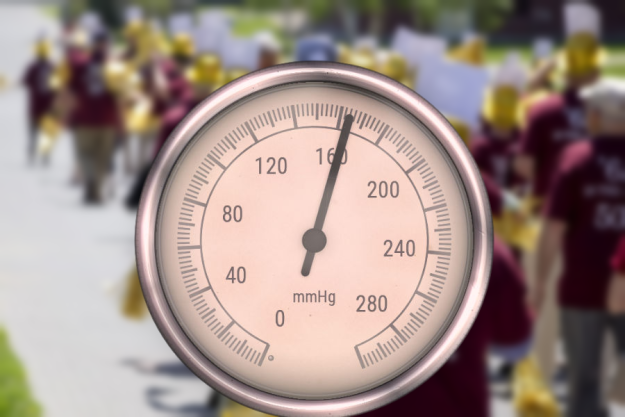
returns **164** mmHg
